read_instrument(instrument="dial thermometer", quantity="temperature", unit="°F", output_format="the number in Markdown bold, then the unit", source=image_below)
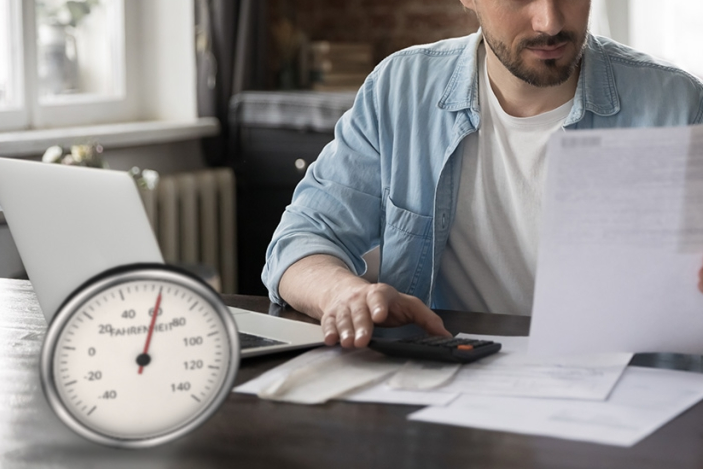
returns **60** °F
